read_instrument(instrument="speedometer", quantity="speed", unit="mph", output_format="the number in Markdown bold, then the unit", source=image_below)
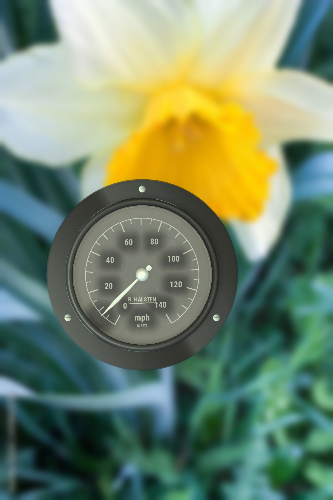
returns **7.5** mph
